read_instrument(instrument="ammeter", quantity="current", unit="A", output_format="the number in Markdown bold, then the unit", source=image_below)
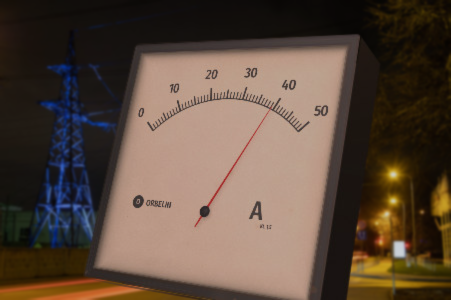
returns **40** A
